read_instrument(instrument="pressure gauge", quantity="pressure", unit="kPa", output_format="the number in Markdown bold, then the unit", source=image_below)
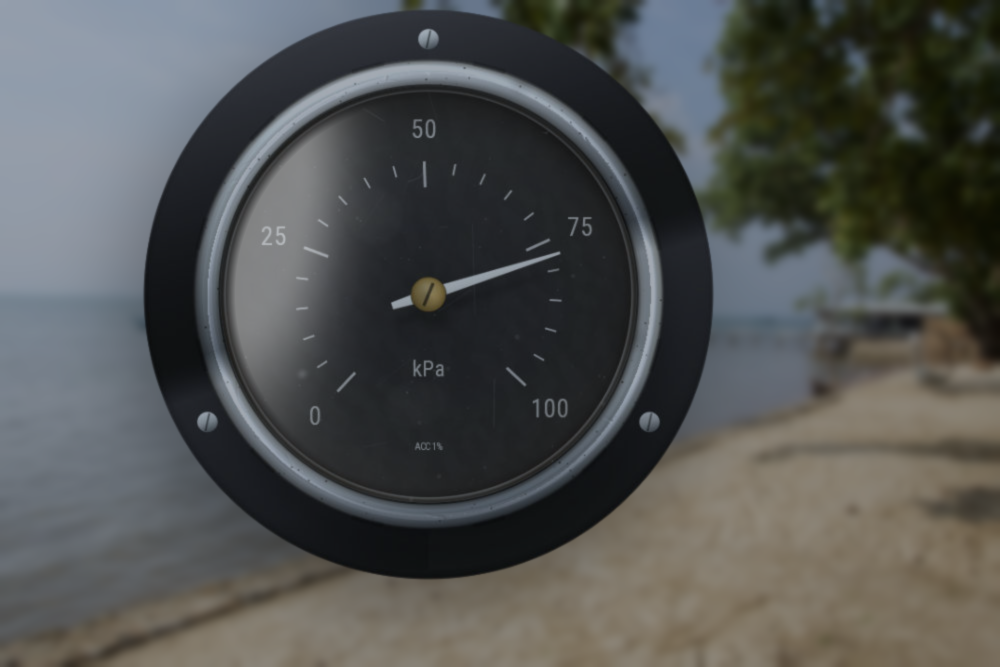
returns **77.5** kPa
